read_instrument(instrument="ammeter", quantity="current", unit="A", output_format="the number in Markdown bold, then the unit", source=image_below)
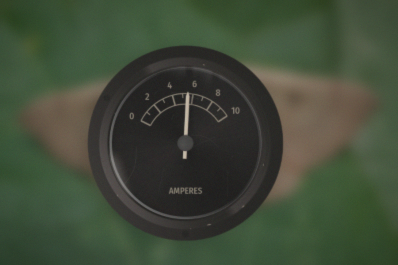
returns **5.5** A
